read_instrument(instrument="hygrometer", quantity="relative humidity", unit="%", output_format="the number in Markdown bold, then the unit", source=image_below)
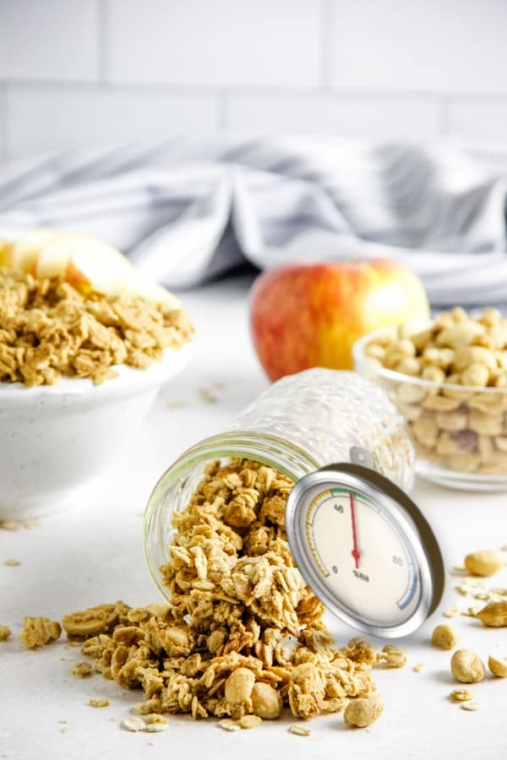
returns **50** %
